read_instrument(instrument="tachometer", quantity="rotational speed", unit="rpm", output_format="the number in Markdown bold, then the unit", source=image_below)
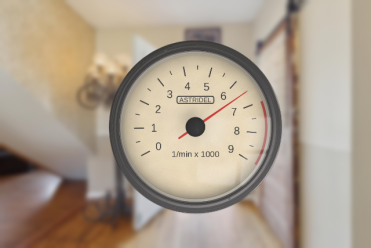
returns **6500** rpm
